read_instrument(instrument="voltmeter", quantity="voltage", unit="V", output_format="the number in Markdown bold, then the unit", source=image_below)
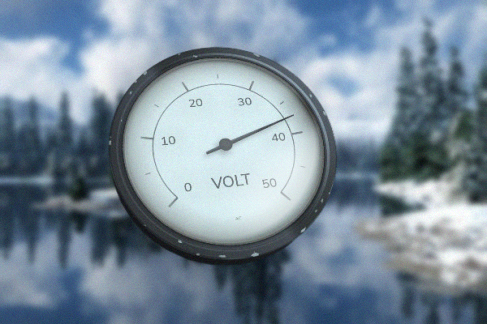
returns **37.5** V
